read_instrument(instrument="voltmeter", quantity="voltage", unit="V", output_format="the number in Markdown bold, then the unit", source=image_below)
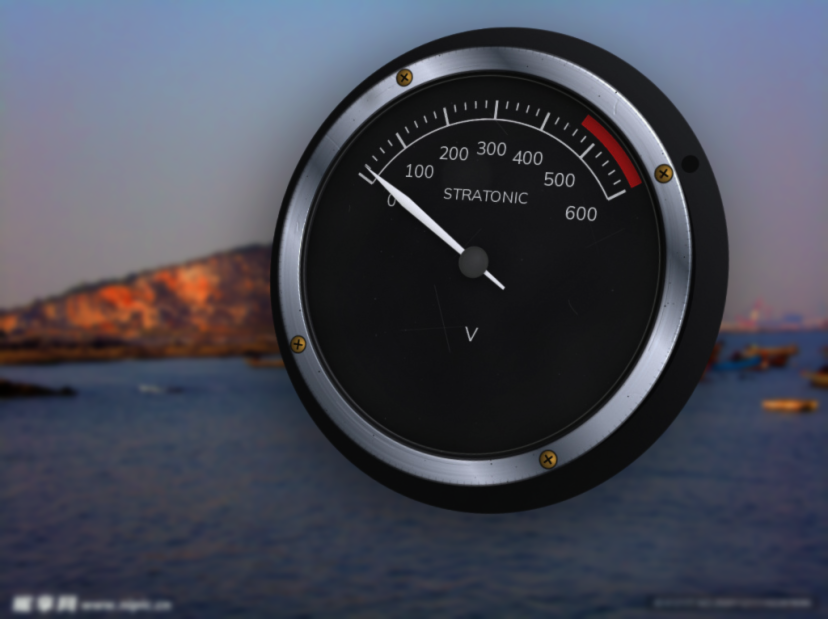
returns **20** V
